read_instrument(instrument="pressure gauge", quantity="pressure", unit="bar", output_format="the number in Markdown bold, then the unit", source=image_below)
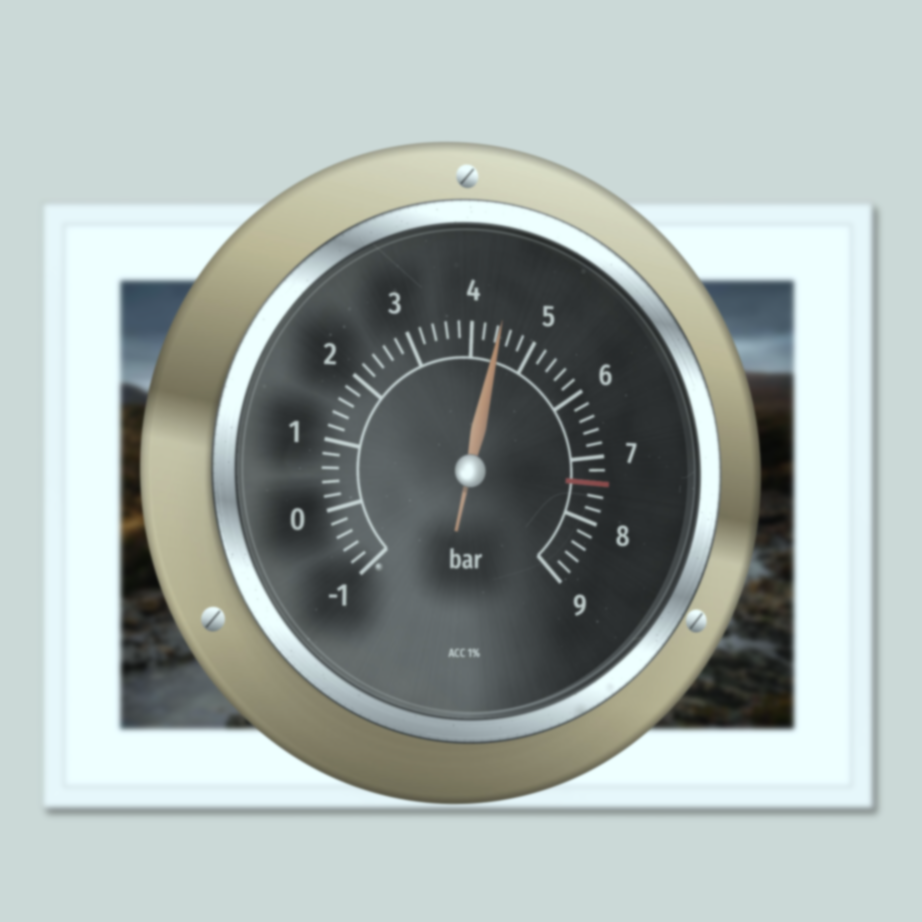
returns **4.4** bar
